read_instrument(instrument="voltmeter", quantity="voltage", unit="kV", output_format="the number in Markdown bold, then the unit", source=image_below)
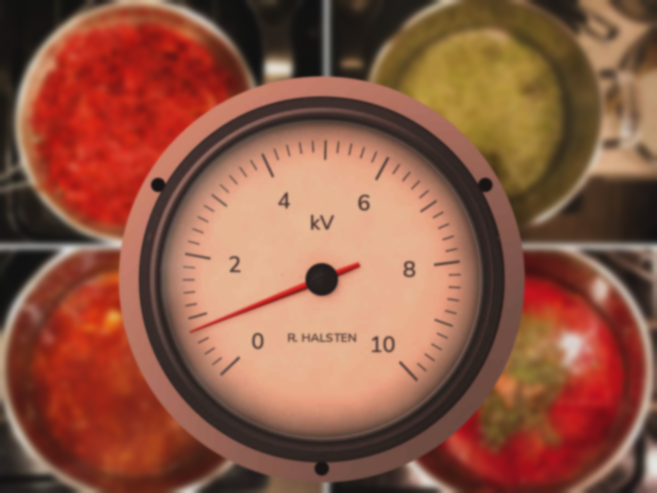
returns **0.8** kV
